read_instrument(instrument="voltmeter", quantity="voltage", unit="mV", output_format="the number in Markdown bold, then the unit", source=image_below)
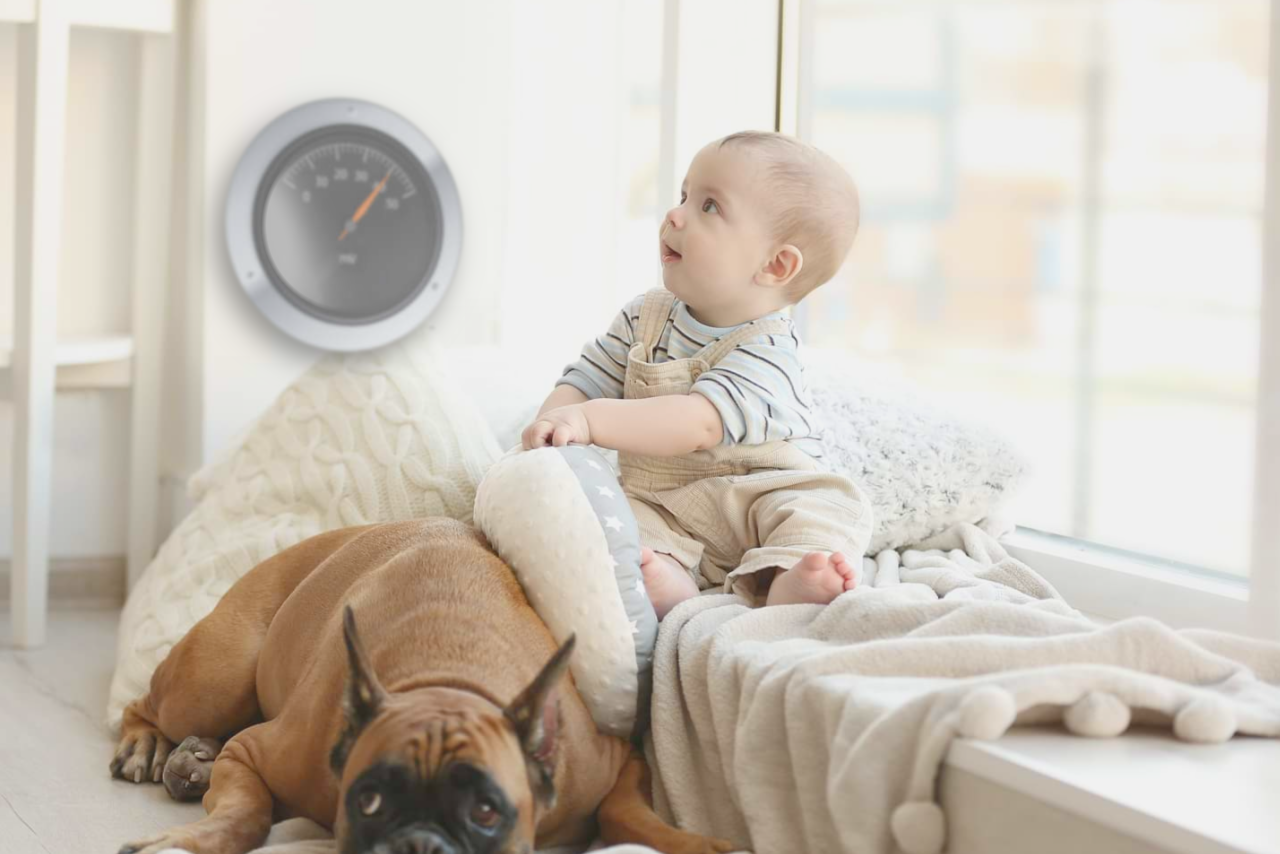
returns **40** mV
